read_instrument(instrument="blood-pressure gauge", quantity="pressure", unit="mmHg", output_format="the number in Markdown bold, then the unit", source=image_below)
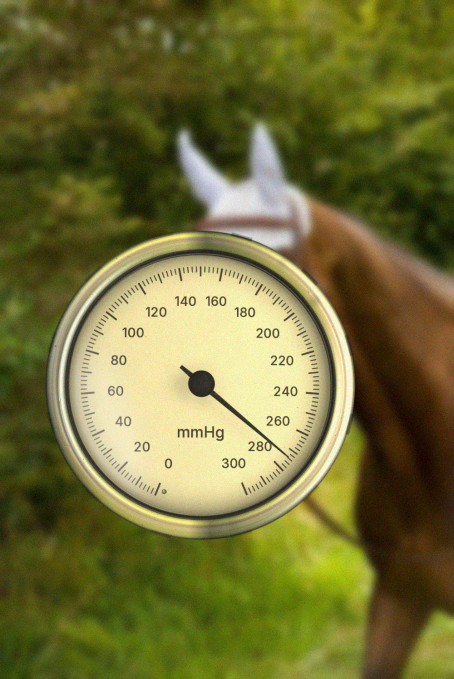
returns **274** mmHg
